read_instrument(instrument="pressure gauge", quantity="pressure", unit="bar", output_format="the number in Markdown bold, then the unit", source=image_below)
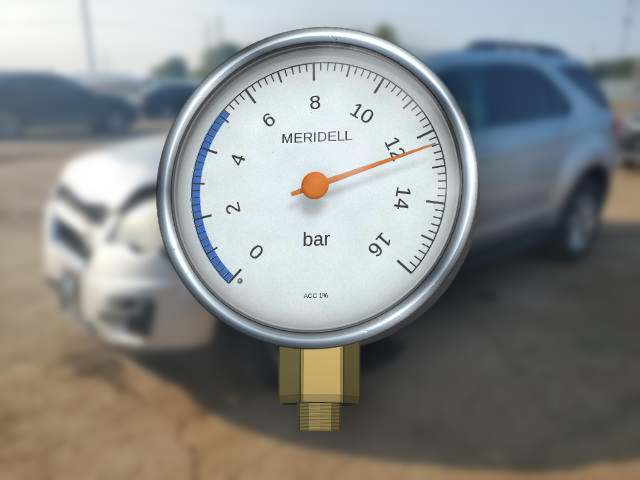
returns **12.4** bar
